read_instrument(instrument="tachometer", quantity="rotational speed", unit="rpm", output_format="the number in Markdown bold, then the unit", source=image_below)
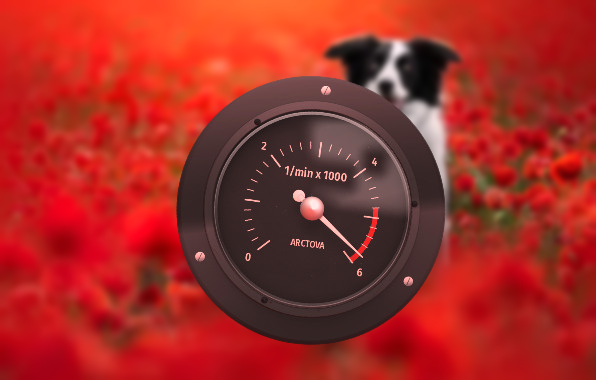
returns **5800** rpm
